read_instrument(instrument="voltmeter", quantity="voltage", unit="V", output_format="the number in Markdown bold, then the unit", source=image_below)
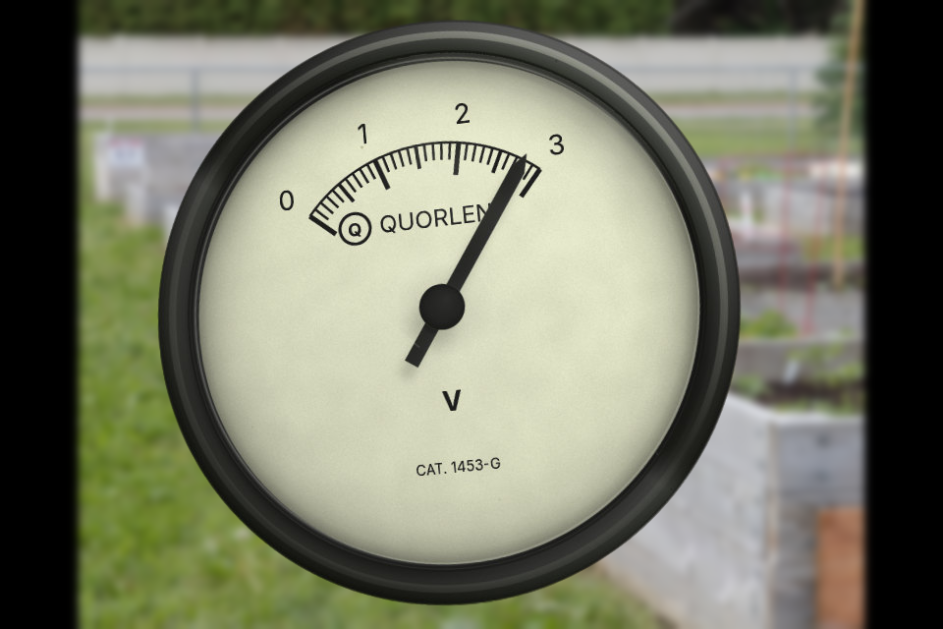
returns **2.8** V
